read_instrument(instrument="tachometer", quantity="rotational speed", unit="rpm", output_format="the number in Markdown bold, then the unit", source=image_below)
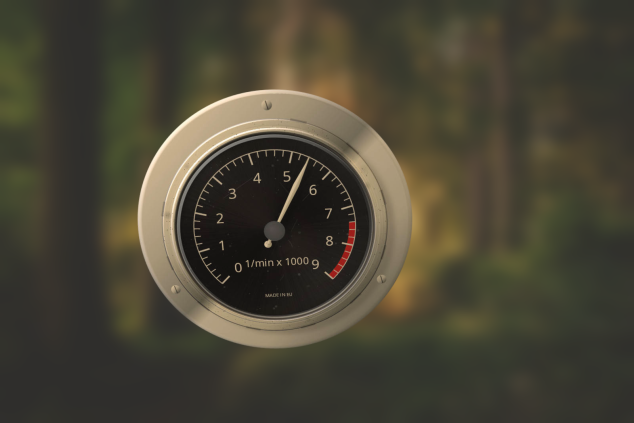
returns **5400** rpm
